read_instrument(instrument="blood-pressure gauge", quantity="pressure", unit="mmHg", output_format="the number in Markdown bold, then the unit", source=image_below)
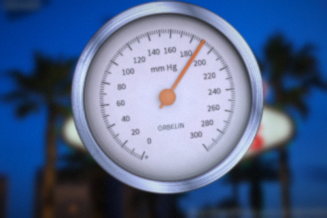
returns **190** mmHg
